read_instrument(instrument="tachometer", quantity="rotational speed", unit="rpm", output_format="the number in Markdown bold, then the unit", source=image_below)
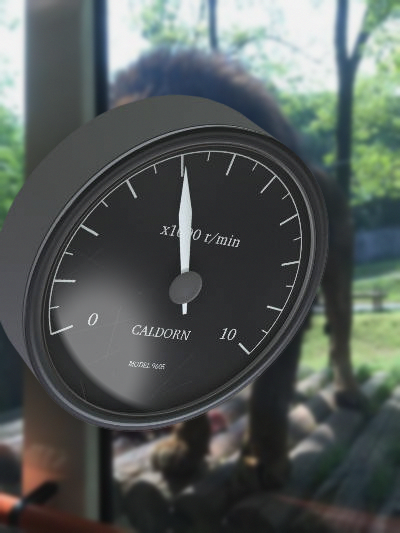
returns **4000** rpm
